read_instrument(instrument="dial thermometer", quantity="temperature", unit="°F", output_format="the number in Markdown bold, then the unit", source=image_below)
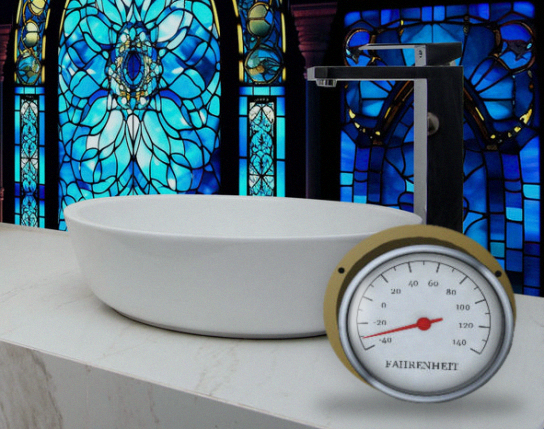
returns **-30** °F
